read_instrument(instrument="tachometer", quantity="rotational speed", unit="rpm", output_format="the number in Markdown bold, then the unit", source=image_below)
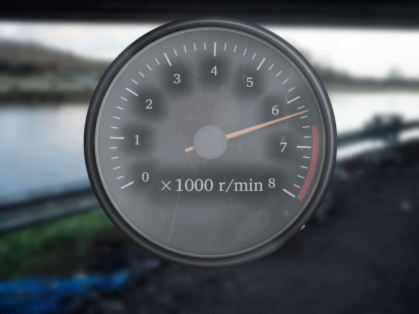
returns **6300** rpm
